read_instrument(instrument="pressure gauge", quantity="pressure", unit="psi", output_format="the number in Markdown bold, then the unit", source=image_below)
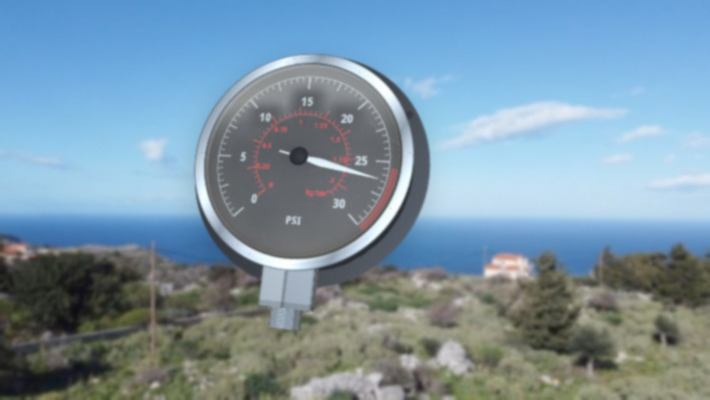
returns **26.5** psi
